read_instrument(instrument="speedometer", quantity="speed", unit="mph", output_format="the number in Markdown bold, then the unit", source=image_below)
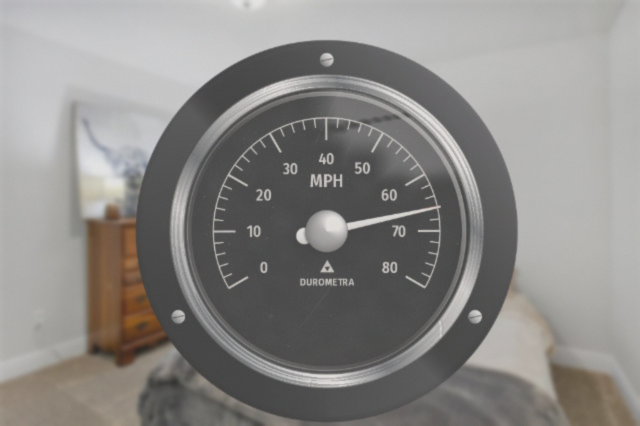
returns **66** mph
